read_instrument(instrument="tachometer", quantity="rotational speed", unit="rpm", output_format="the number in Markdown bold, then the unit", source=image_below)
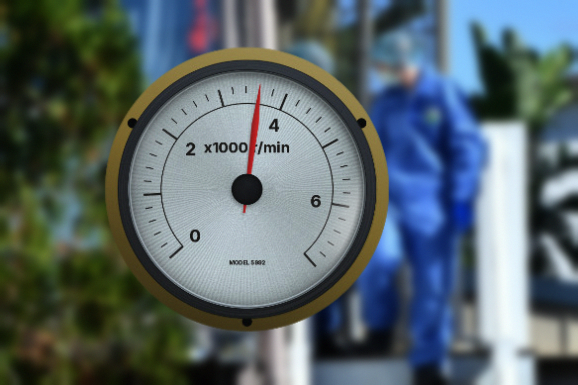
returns **3600** rpm
